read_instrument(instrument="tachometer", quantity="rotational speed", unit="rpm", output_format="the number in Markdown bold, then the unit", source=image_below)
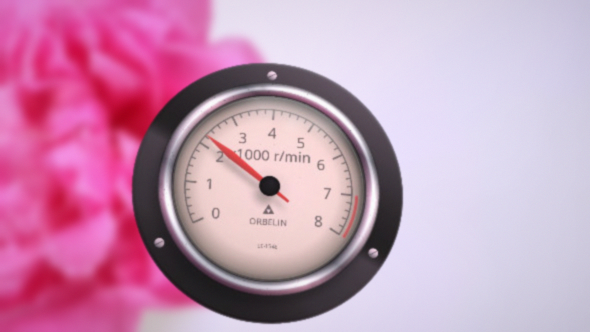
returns **2200** rpm
